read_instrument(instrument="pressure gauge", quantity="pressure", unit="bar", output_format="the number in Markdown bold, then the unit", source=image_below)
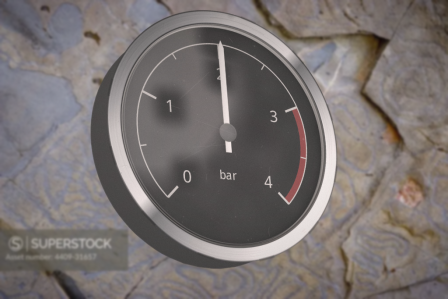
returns **2** bar
